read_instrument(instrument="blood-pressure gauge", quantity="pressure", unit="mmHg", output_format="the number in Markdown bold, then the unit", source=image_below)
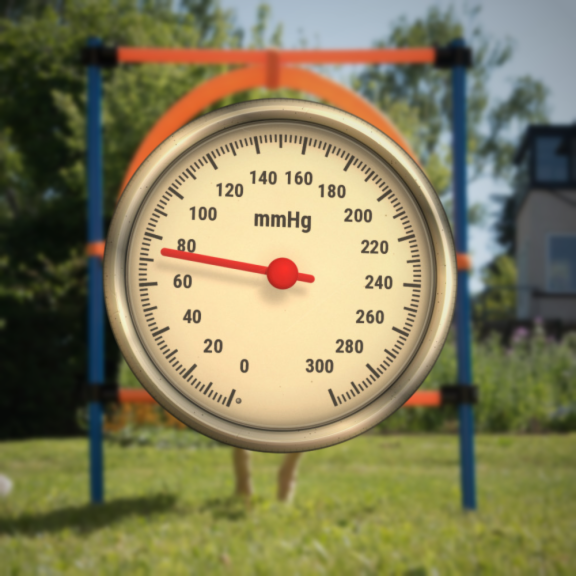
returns **74** mmHg
